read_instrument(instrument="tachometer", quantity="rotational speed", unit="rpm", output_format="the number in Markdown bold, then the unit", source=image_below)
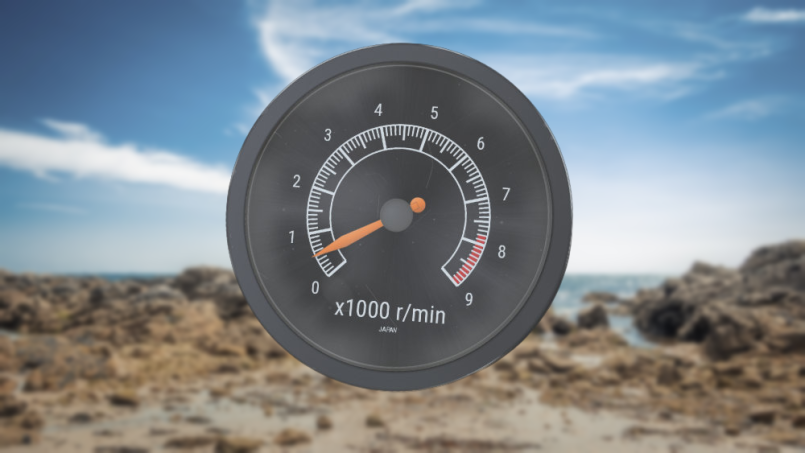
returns **500** rpm
